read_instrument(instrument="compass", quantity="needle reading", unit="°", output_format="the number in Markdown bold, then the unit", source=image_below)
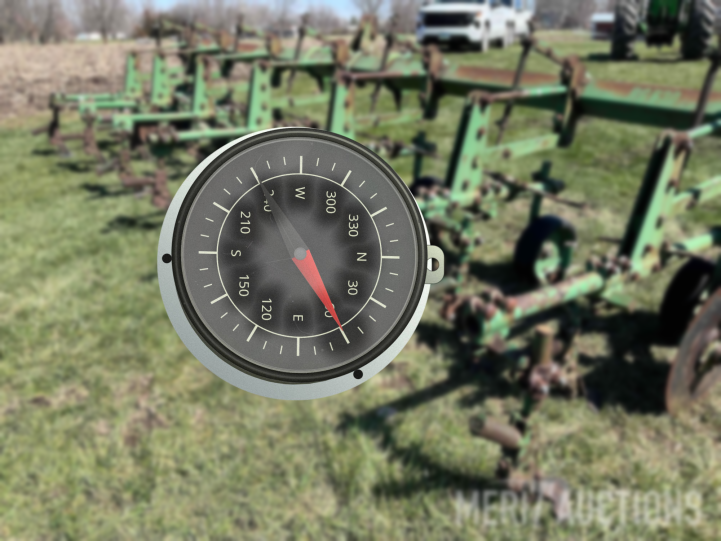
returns **60** °
